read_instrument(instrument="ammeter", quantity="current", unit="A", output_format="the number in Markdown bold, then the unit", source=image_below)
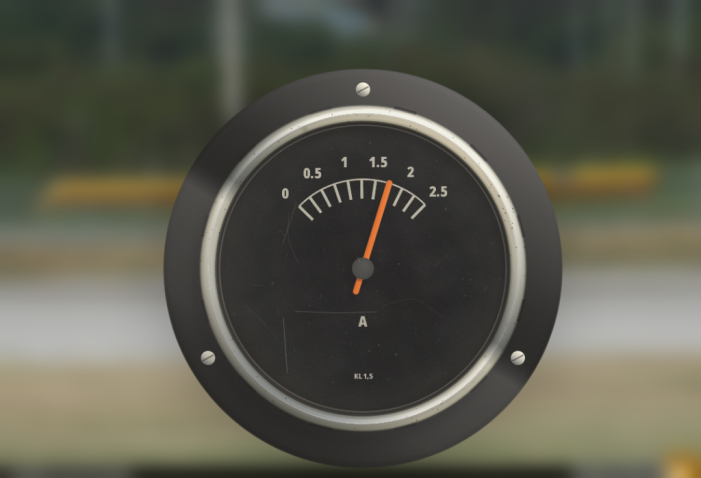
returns **1.75** A
